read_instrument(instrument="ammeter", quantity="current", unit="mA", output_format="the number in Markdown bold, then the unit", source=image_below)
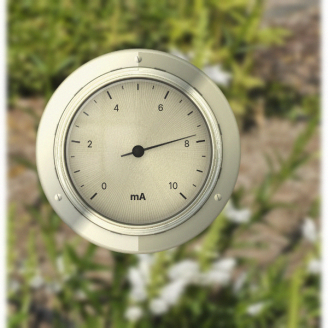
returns **7.75** mA
